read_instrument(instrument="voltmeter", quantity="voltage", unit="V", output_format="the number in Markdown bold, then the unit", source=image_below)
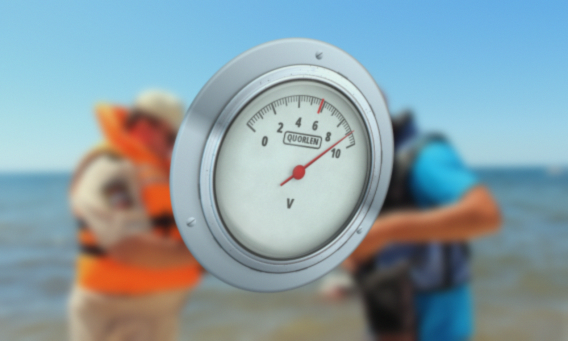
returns **9** V
